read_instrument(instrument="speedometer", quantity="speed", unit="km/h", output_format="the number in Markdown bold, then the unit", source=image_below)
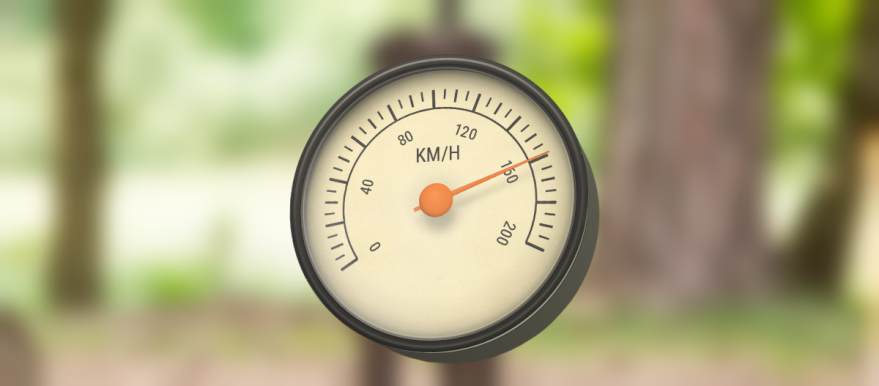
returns **160** km/h
